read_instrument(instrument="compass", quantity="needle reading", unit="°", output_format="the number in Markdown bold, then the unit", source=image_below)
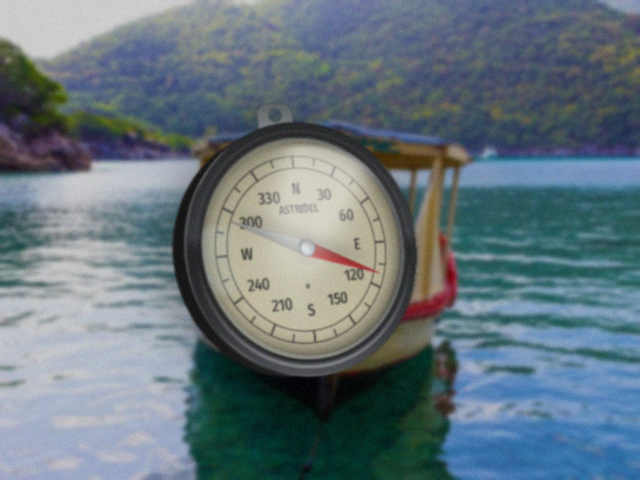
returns **112.5** °
